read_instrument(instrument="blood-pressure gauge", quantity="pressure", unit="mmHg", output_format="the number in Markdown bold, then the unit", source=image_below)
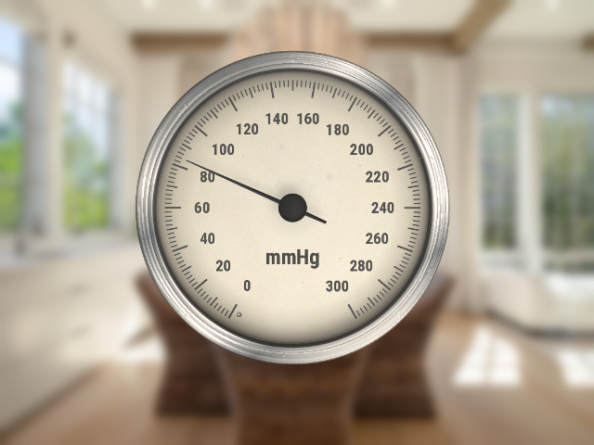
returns **84** mmHg
